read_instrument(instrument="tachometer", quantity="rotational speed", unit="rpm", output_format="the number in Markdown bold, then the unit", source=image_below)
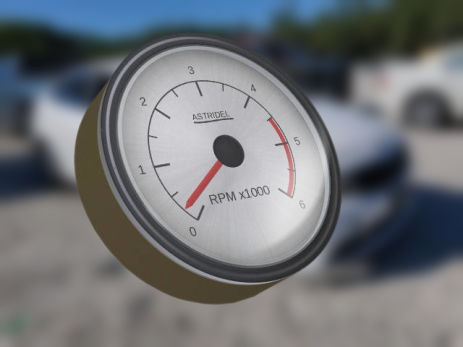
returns **250** rpm
